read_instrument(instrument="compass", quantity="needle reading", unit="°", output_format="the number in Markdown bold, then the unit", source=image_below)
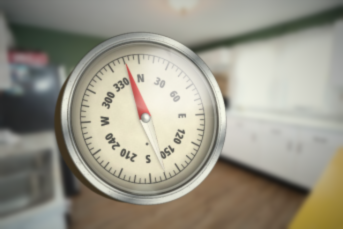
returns **345** °
